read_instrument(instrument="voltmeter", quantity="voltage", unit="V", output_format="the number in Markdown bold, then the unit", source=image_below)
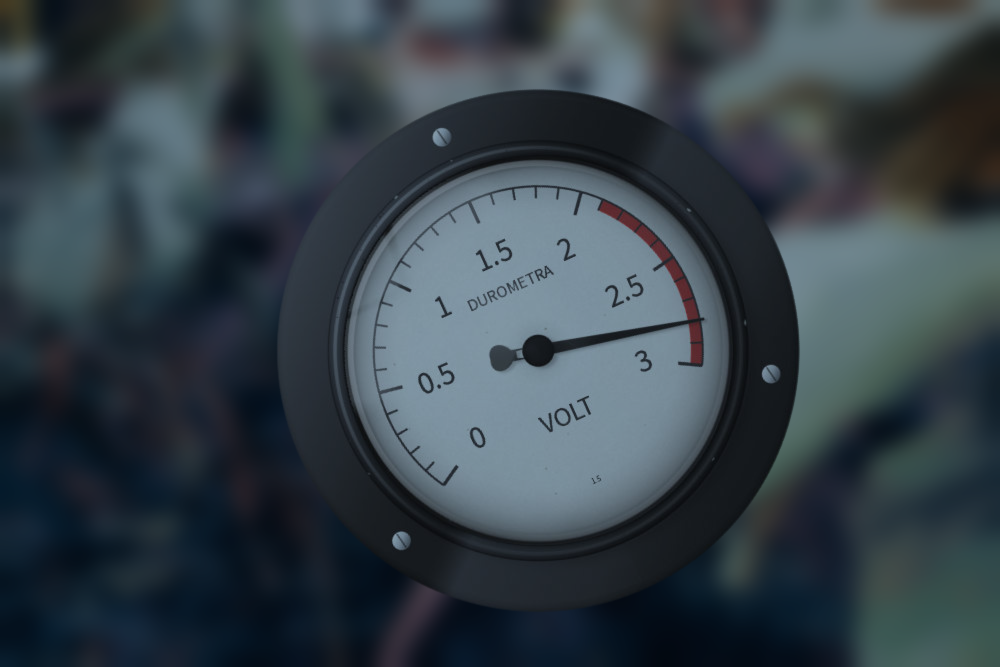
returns **2.8** V
